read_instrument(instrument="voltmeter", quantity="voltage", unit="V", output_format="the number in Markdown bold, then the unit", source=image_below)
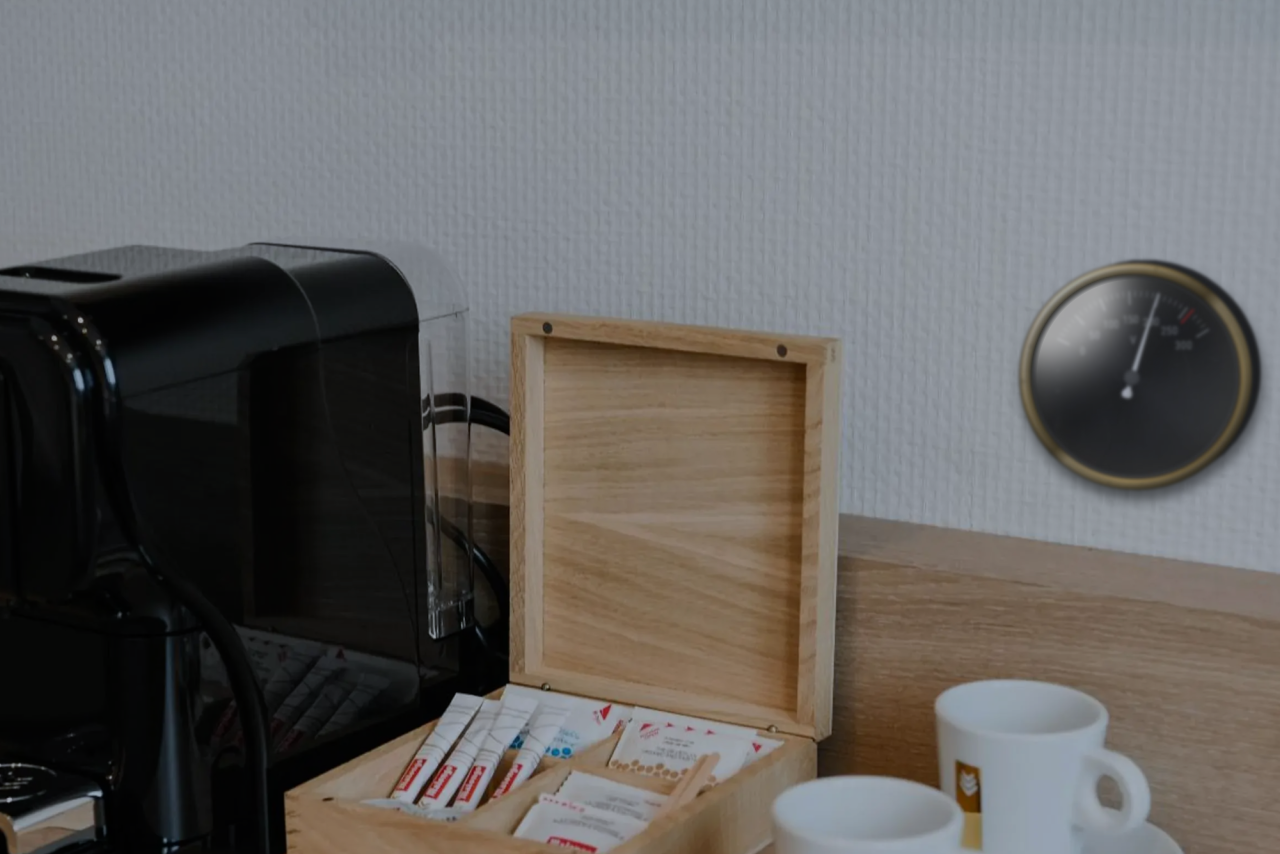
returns **200** V
